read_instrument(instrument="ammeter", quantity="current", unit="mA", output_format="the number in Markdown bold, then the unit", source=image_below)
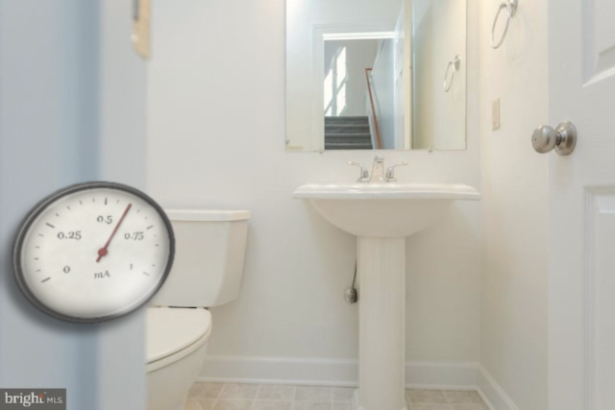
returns **0.6** mA
